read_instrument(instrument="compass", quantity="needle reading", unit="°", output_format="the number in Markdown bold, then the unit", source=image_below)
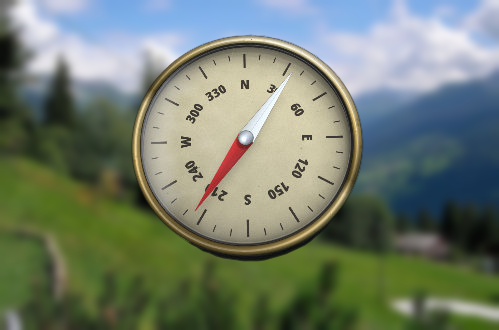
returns **215** °
